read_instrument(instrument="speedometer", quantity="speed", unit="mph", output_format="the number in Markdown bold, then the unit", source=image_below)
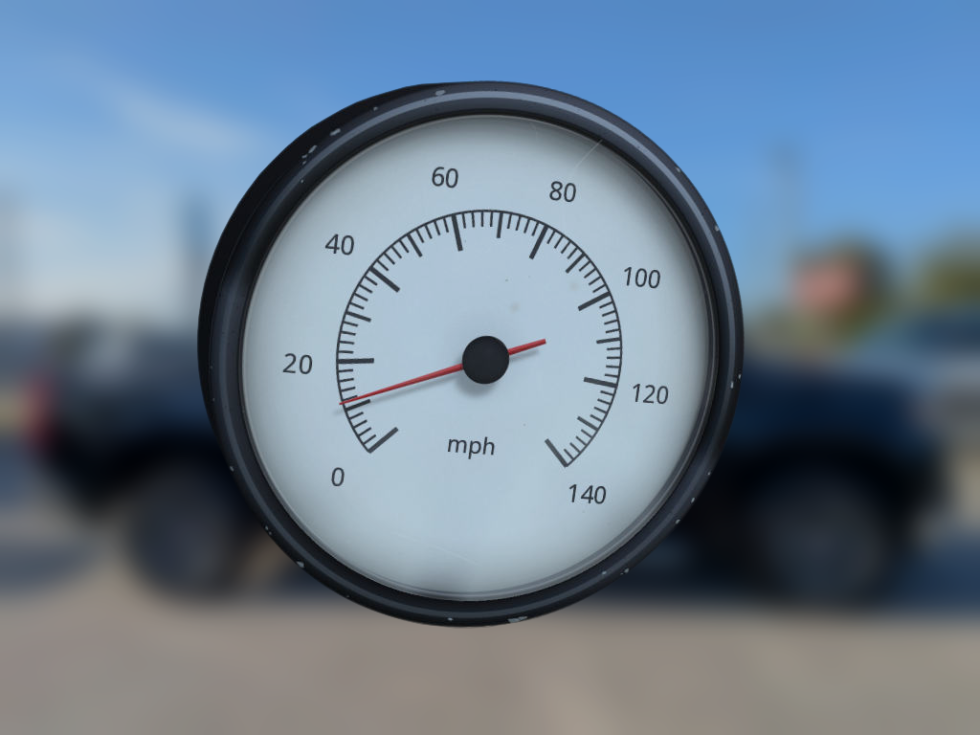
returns **12** mph
